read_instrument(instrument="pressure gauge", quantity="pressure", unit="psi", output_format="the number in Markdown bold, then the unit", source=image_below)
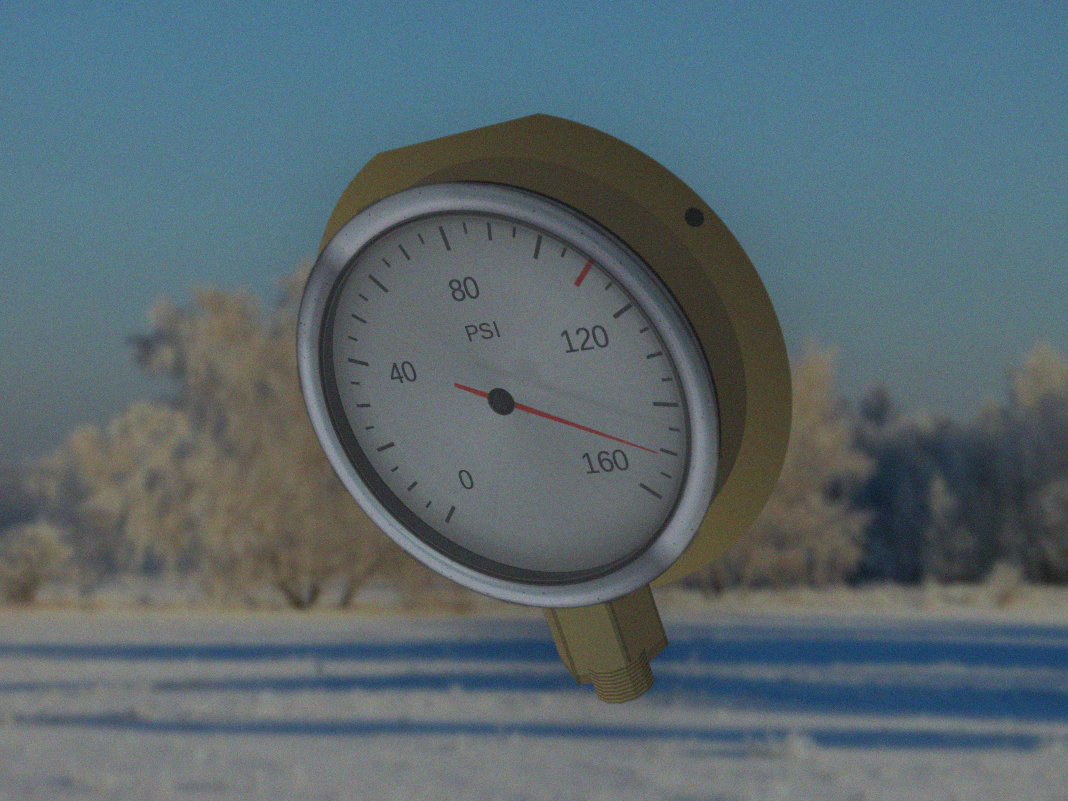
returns **150** psi
